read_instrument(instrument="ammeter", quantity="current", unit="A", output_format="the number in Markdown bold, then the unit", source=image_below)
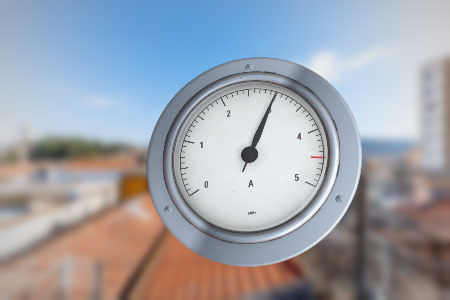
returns **3** A
